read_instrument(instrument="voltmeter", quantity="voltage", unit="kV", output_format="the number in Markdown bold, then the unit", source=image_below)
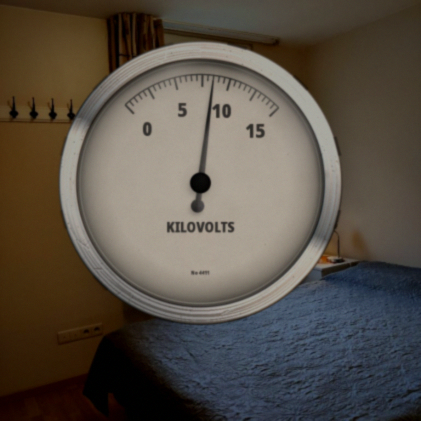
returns **8.5** kV
